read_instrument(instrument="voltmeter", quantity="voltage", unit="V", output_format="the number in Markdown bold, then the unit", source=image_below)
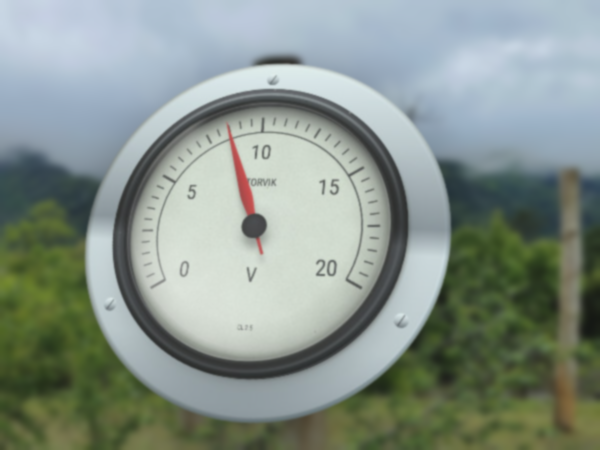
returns **8.5** V
